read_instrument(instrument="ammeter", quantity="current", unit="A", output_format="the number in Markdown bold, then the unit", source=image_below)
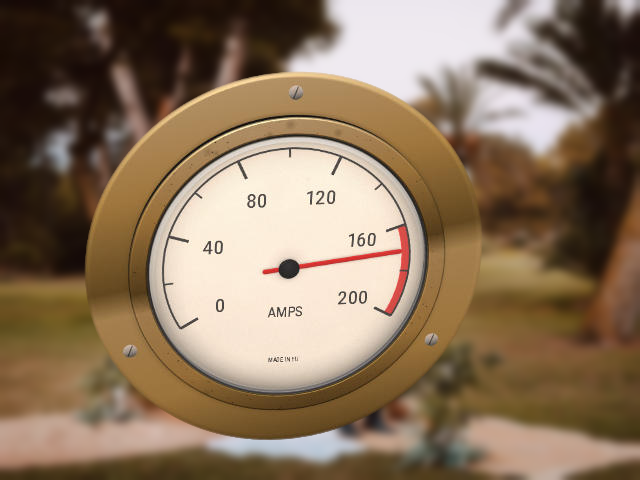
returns **170** A
